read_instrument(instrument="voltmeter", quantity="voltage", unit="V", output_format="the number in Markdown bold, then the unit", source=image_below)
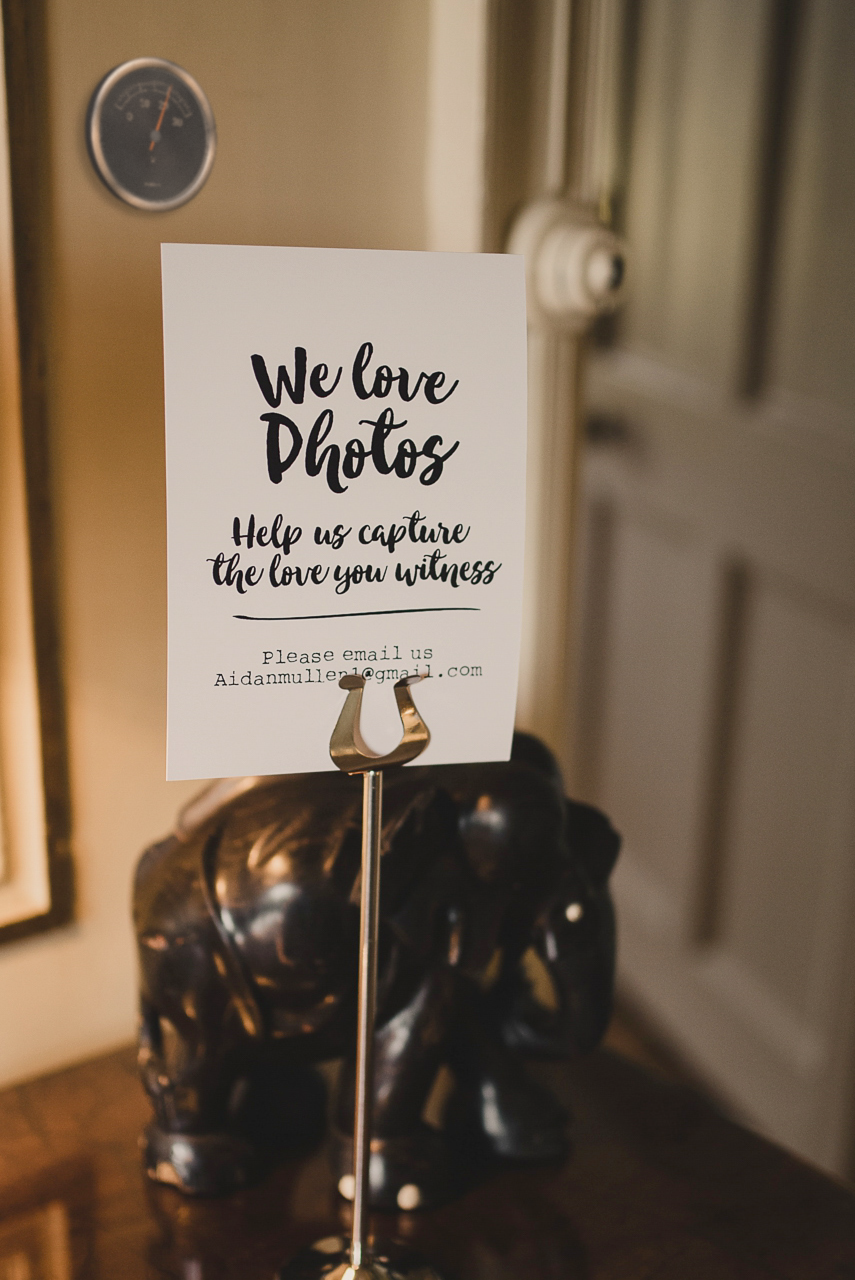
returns **20** V
